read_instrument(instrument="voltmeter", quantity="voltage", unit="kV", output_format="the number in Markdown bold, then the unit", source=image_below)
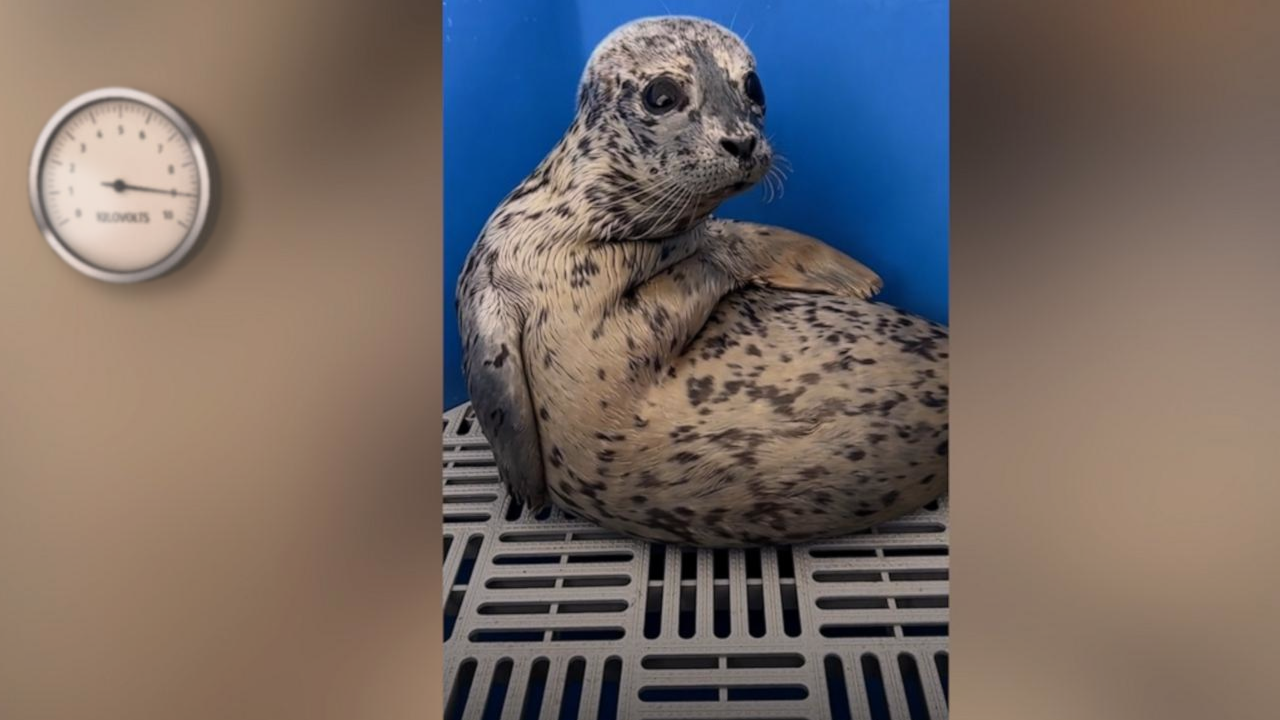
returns **9** kV
